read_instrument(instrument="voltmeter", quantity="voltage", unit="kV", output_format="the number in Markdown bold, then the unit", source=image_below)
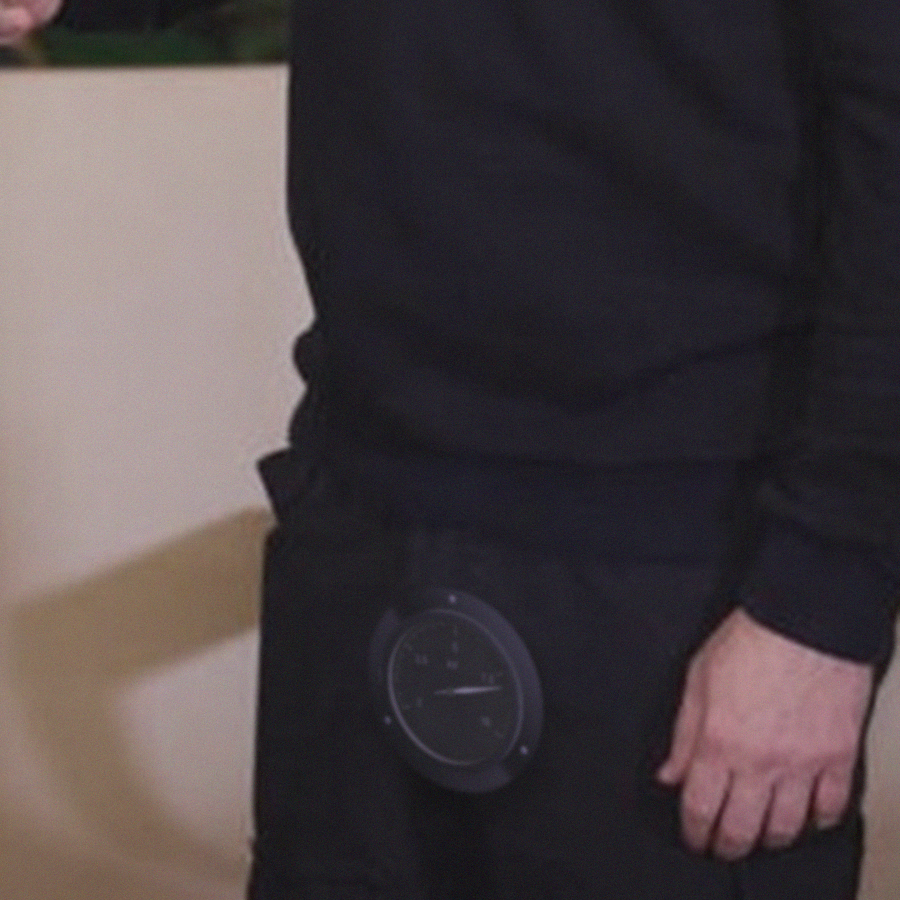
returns **8** kV
